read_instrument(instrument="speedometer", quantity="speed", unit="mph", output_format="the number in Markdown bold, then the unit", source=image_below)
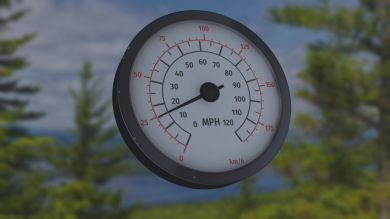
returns **15** mph
